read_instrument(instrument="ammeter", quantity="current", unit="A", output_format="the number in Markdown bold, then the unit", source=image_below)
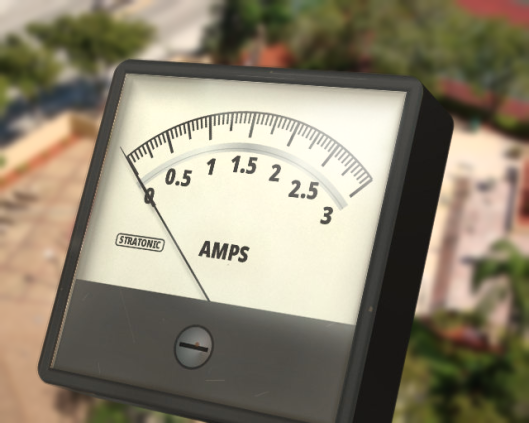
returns **0** A
